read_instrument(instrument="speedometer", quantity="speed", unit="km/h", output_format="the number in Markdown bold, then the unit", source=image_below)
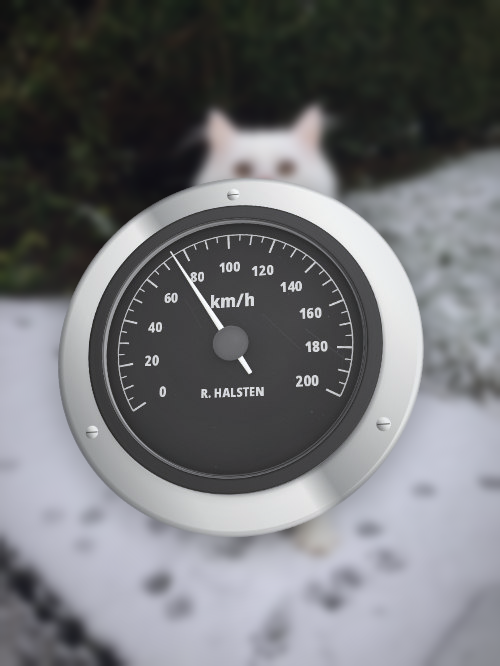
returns **75** km/h
